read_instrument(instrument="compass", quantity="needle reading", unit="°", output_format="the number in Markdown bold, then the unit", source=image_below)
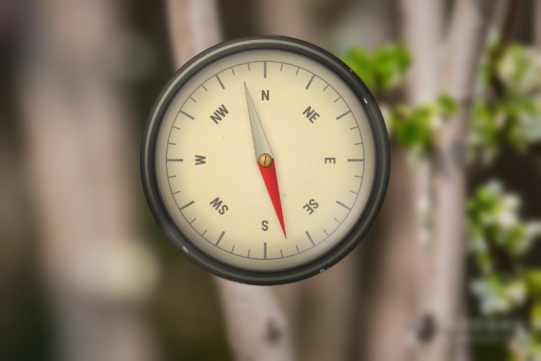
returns **165** °
